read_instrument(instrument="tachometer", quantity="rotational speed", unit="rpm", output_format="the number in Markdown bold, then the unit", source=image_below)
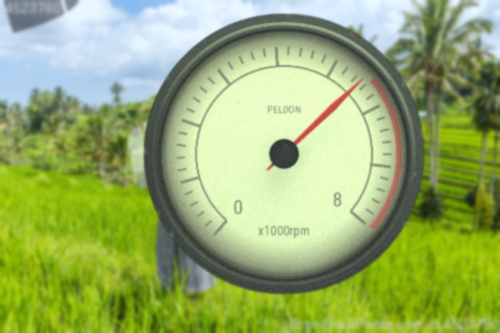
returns **5500** rpm
